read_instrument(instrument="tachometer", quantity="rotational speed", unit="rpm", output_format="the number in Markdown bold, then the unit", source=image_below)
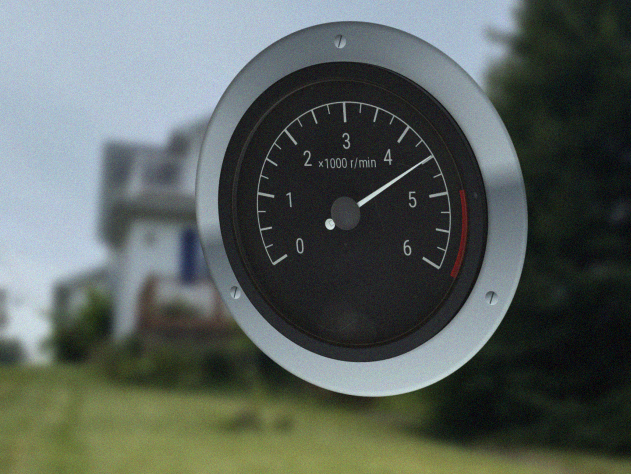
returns **4500** rpm
